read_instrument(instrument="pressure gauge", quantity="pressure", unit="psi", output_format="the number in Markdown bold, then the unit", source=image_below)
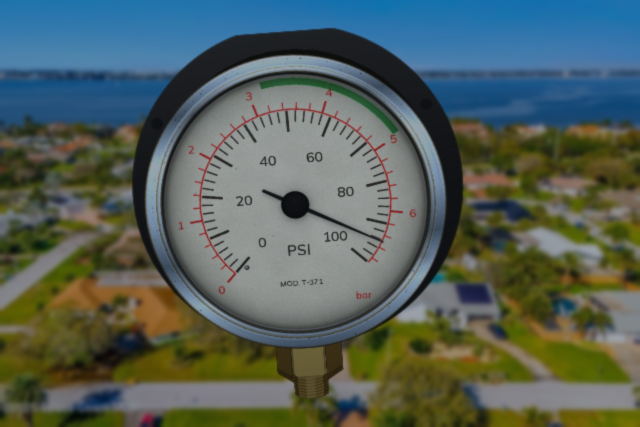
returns **94** psi
